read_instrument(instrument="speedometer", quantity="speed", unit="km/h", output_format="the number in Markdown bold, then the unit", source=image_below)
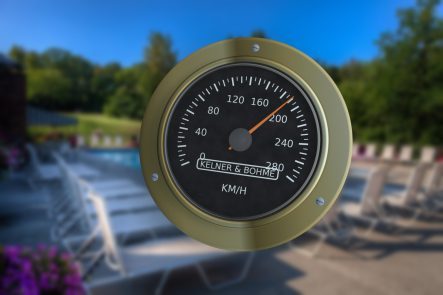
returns **190** km/h
